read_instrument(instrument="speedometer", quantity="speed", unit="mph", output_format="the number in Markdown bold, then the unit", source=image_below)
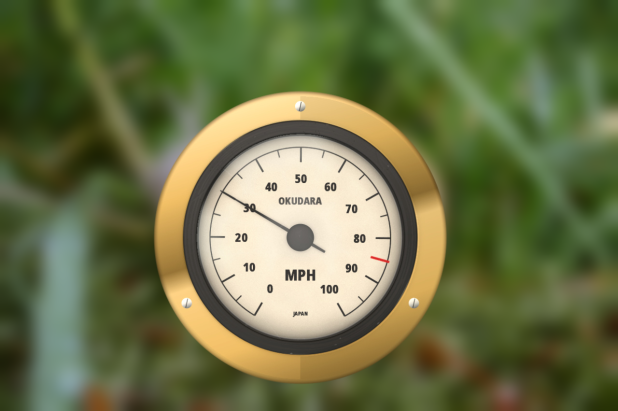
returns **30** mph
